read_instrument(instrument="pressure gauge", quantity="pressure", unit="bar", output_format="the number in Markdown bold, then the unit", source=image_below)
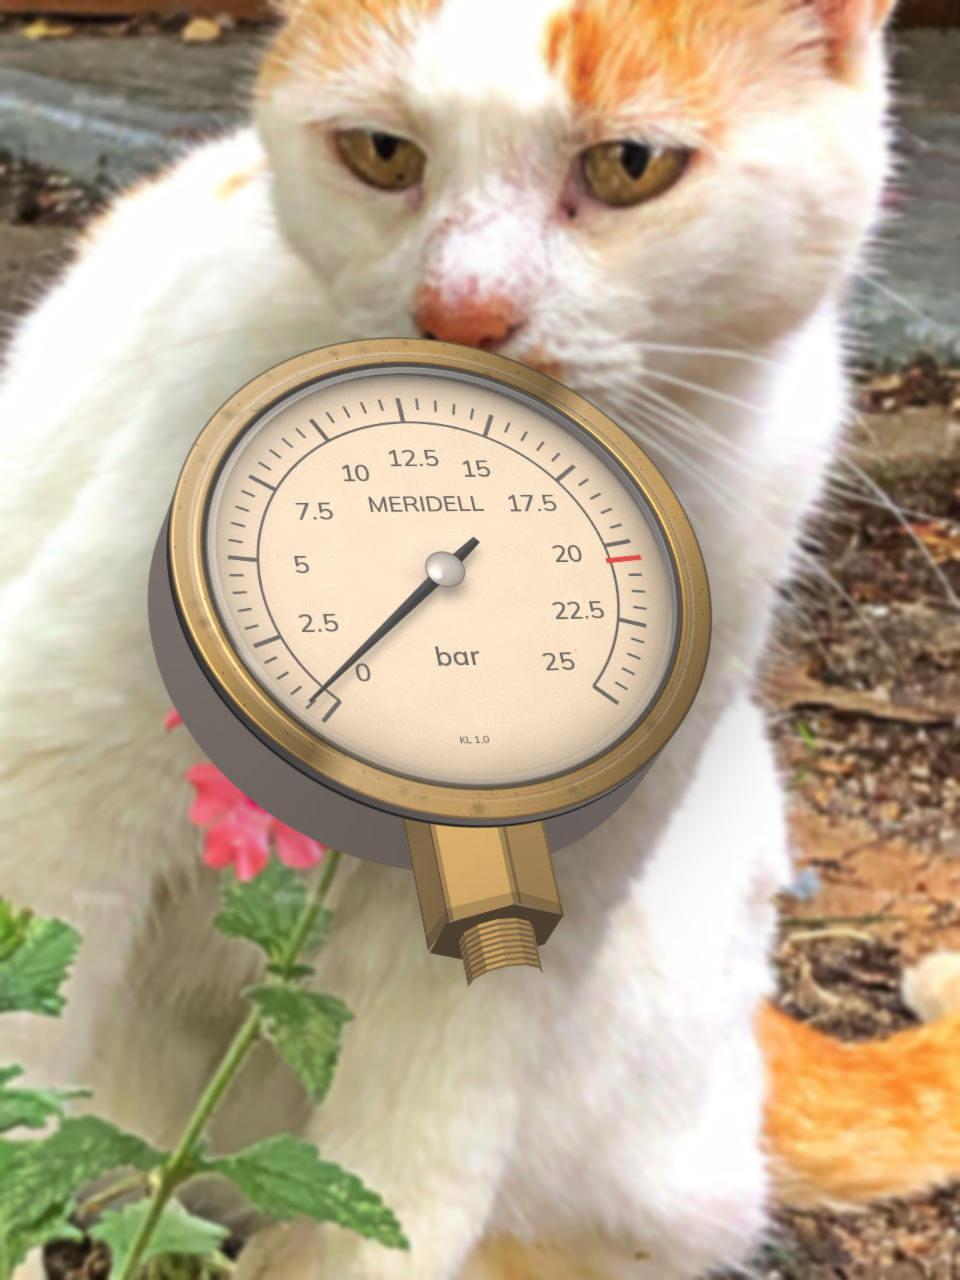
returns **0.5** bar
